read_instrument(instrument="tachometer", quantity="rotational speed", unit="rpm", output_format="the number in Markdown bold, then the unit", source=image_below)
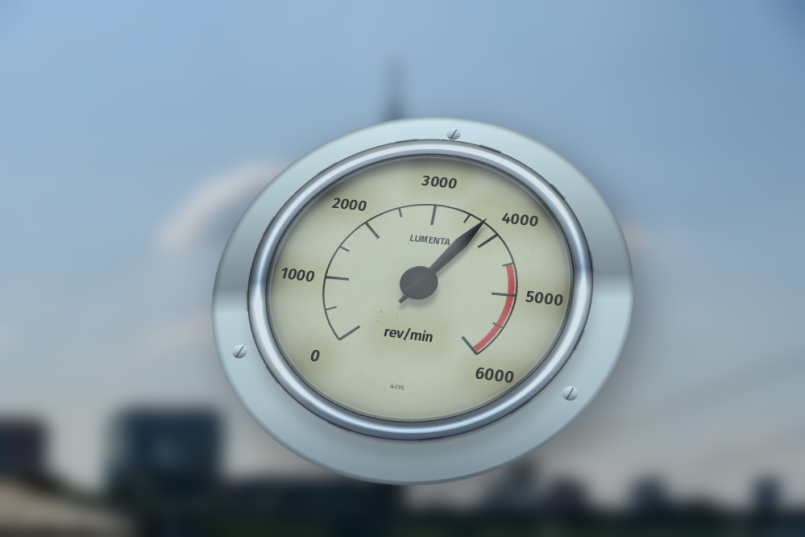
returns **3750** rpm
